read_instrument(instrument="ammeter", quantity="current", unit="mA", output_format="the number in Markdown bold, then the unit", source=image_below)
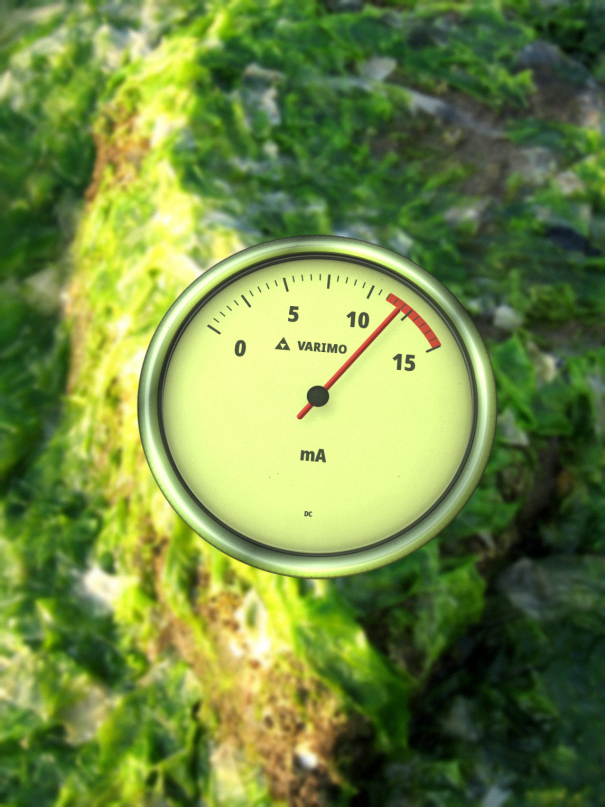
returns **12** mA
